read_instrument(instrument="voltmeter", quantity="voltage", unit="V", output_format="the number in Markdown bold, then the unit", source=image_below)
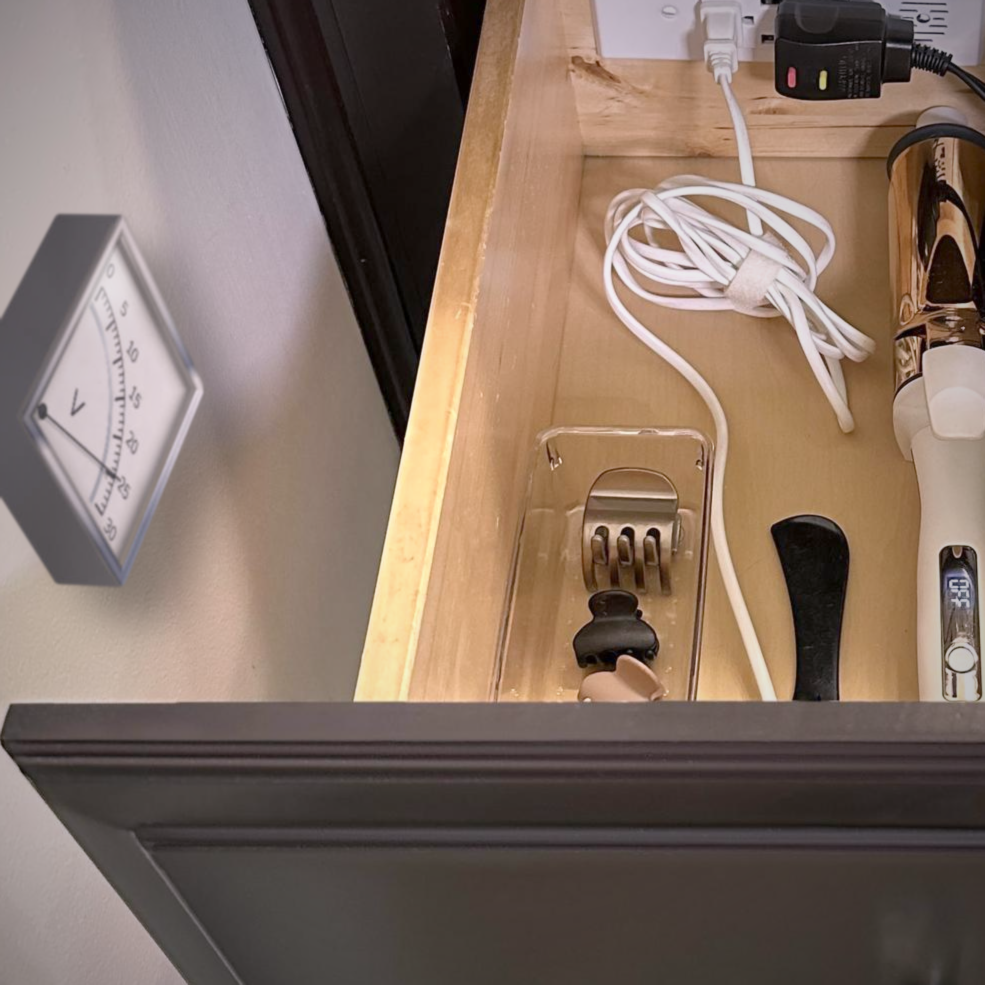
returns **25** V
